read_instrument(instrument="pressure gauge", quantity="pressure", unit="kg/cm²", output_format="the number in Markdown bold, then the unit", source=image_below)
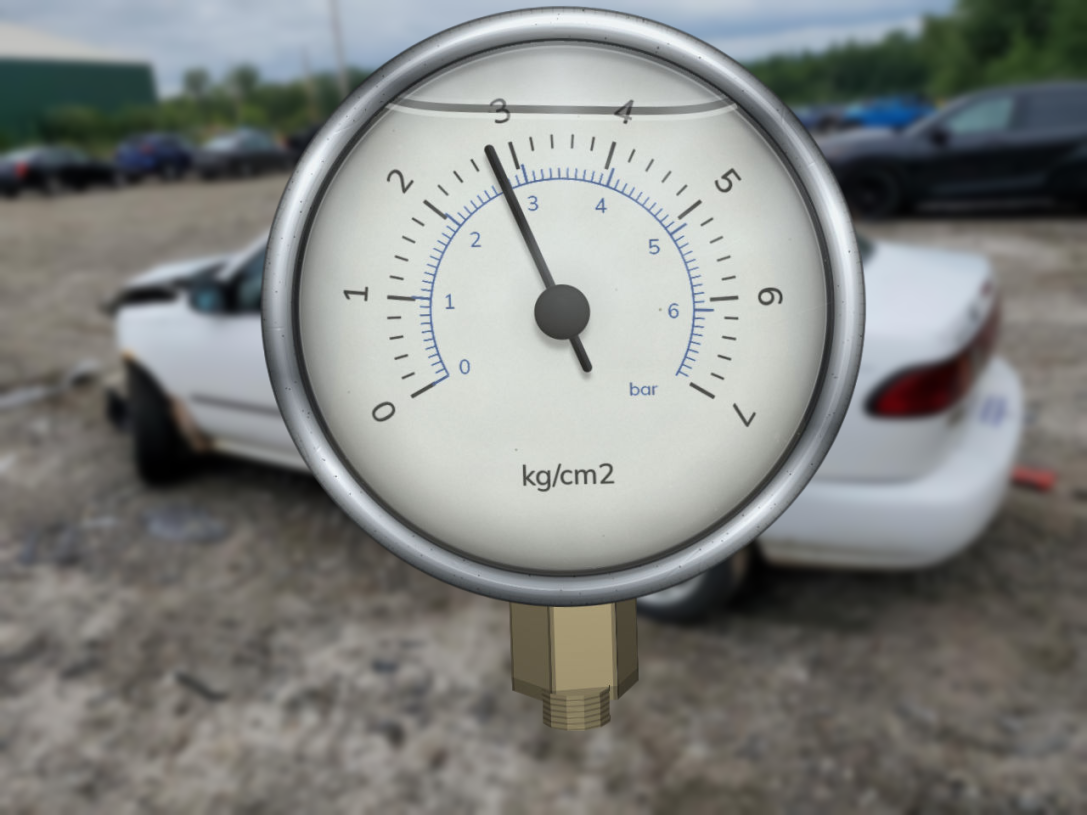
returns **2.8** kg/cm²
